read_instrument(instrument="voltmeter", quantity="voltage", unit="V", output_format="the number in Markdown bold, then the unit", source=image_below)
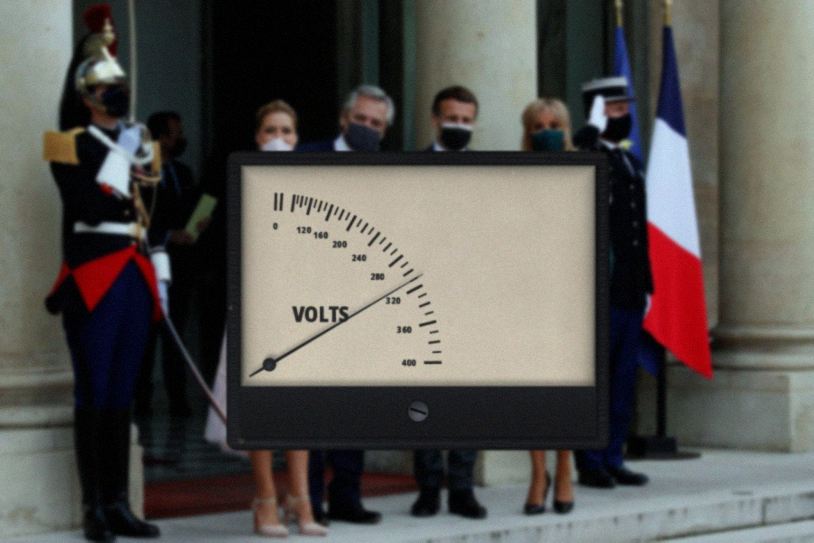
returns **310** V
